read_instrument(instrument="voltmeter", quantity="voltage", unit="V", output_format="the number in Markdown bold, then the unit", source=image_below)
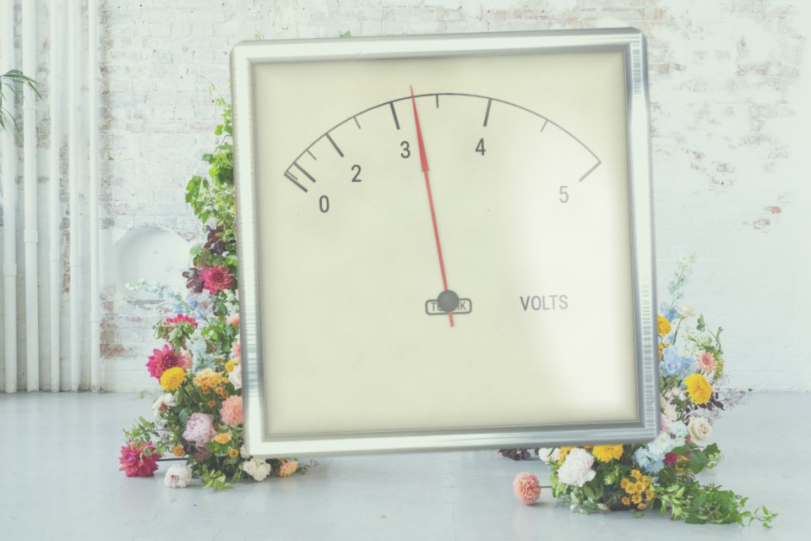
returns **3.25** V
